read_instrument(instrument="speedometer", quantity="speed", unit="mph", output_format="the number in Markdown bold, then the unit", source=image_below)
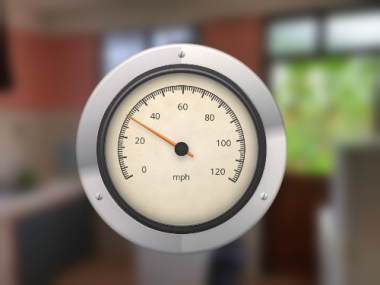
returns **30** mph
